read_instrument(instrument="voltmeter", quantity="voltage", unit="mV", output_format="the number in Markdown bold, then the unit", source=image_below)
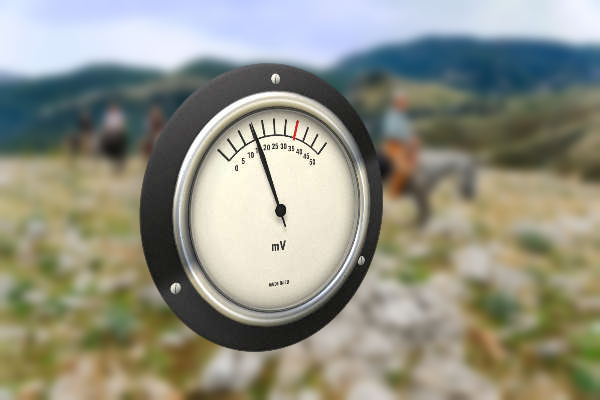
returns **15** mV
